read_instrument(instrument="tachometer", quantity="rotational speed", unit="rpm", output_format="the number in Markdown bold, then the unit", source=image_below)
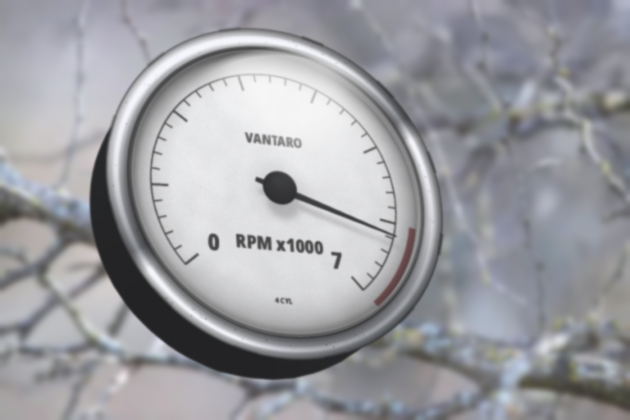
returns **6200** rpm
